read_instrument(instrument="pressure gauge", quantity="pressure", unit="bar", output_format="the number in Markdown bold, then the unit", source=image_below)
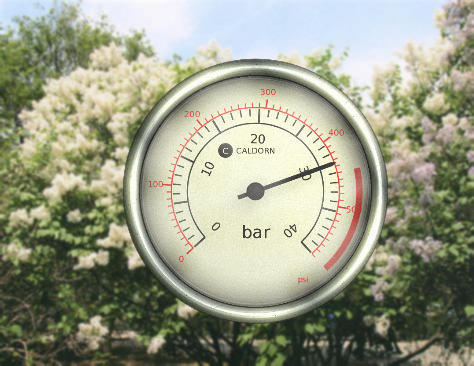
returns **30** bar
